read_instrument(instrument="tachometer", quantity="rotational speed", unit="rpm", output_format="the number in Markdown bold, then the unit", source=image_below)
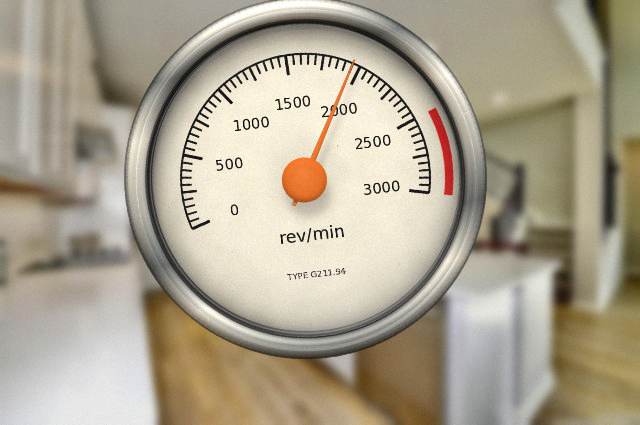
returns **1950** rpm
